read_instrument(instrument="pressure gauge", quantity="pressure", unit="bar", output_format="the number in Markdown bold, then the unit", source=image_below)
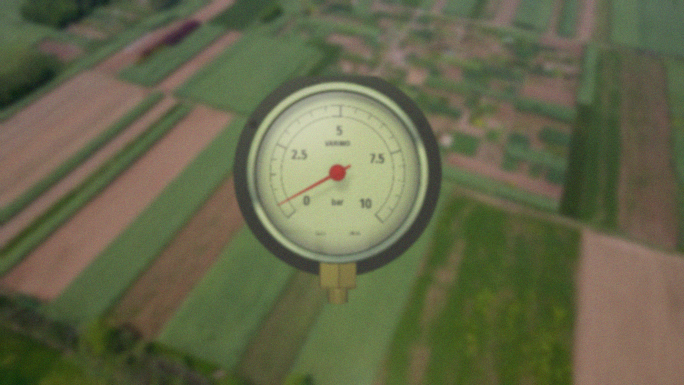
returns **0.5** bar
